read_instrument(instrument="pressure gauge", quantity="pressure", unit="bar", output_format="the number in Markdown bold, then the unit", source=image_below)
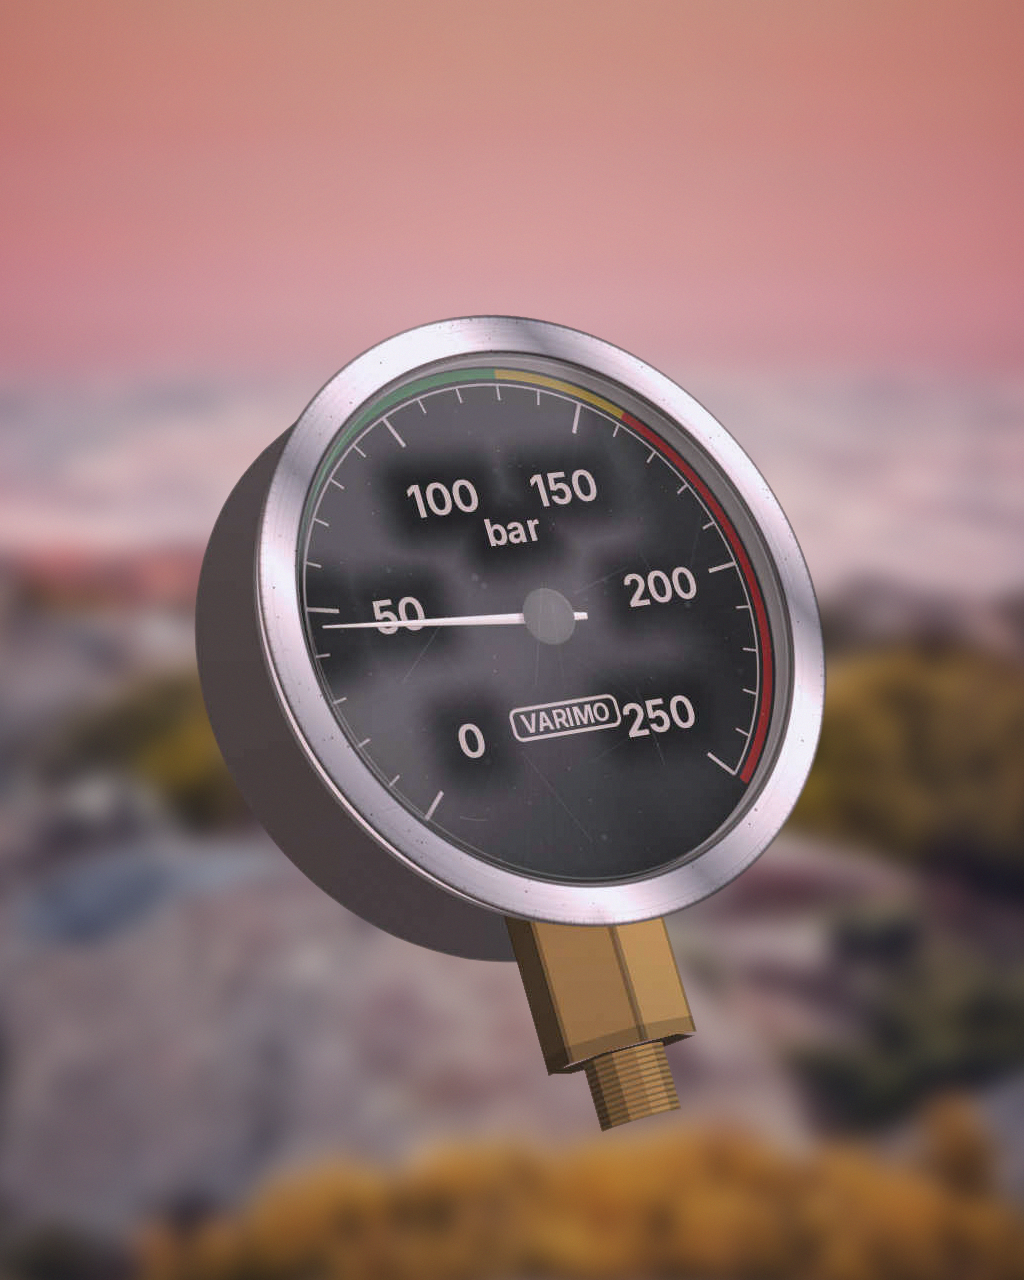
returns **45** bar
